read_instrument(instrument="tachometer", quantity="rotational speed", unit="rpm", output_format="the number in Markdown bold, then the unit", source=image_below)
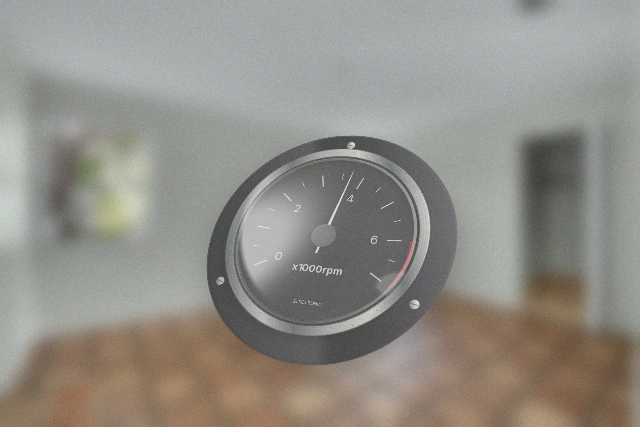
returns **3750** rpm
